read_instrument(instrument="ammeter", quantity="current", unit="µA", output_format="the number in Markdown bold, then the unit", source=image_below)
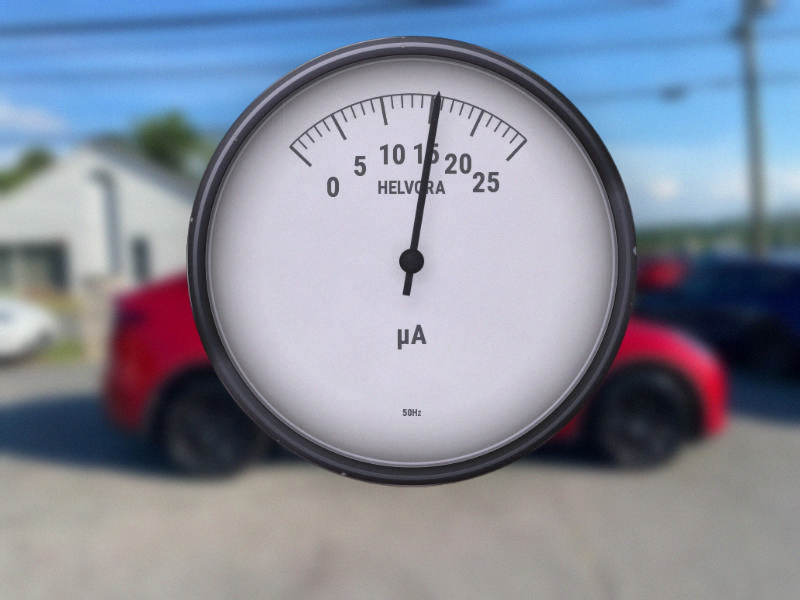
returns **15.5** µA
